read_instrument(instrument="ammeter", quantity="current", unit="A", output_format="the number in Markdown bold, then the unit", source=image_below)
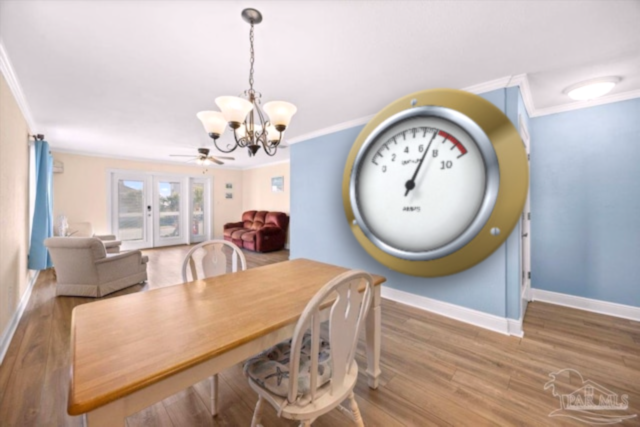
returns **7** A
